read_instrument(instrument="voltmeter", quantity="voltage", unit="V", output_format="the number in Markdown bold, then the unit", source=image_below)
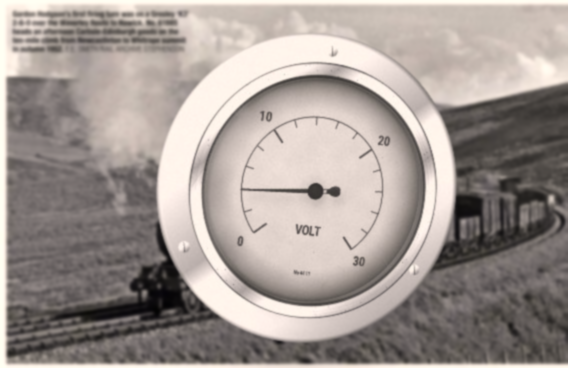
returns **4** V
